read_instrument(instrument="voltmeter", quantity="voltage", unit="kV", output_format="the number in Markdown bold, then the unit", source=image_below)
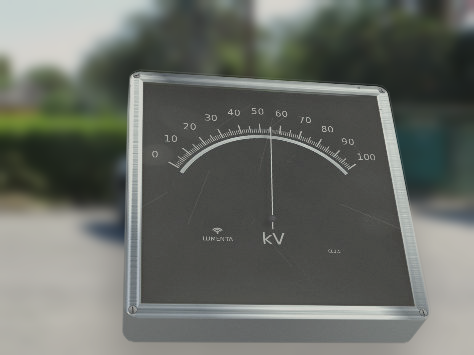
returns **55** kV
